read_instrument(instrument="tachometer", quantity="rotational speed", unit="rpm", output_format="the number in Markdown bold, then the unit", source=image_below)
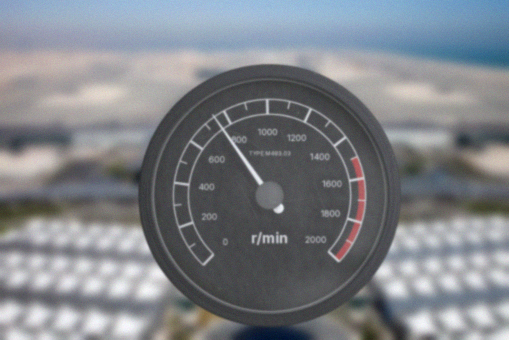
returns **750** rpm
